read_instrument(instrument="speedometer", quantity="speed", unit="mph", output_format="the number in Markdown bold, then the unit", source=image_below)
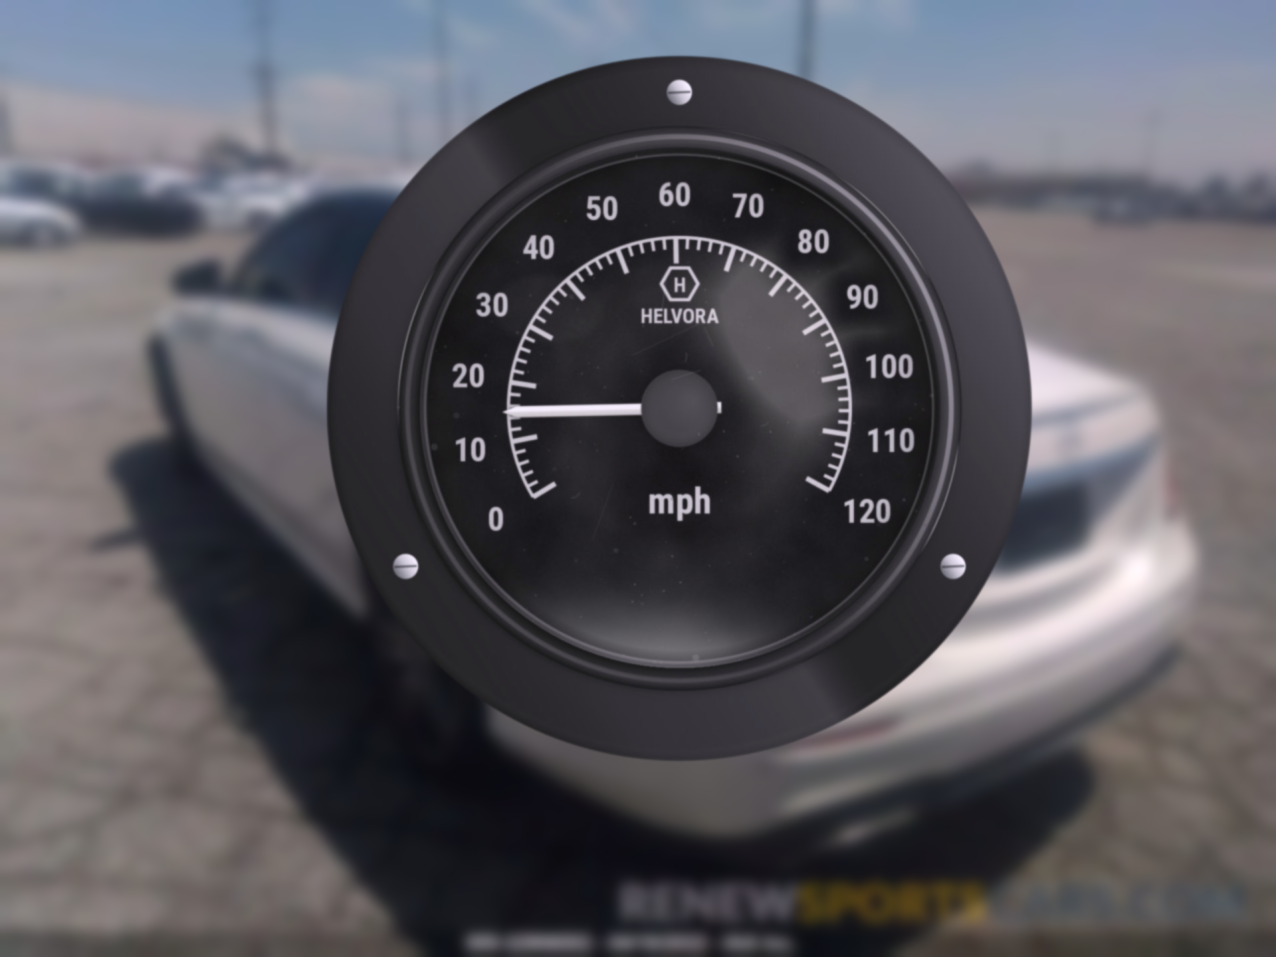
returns **15** mph
